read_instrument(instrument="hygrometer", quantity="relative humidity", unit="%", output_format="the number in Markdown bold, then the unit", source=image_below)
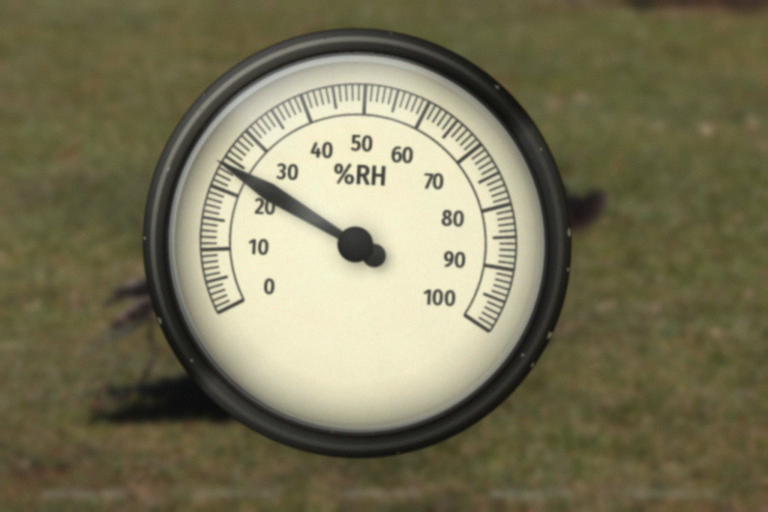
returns **24** %
